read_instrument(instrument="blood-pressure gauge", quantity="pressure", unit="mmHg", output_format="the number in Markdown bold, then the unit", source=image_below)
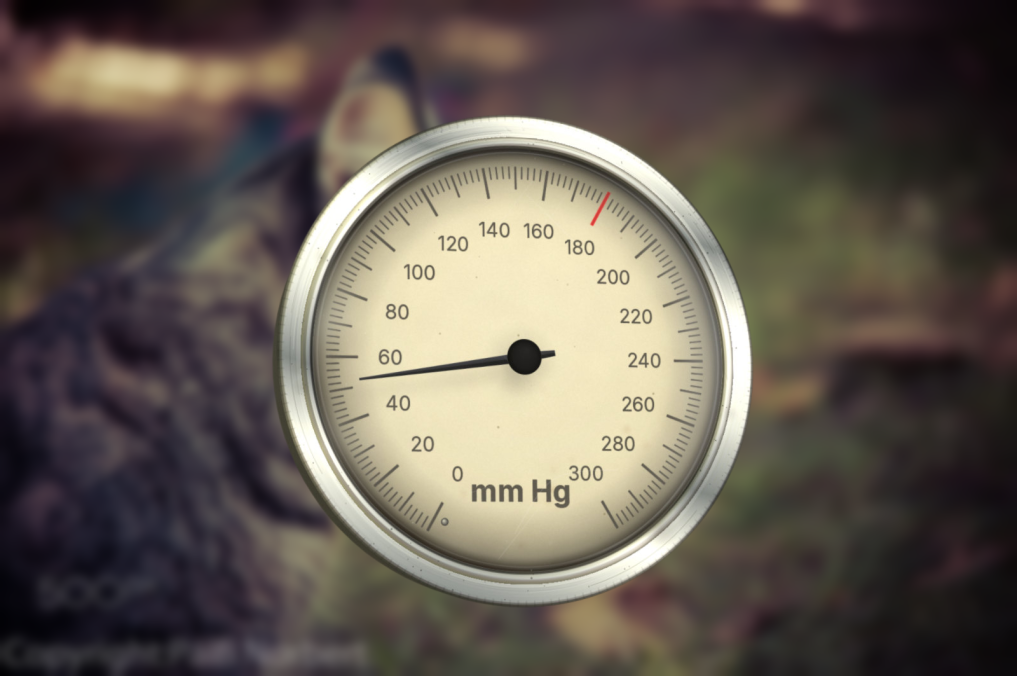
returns **52** mmHg
